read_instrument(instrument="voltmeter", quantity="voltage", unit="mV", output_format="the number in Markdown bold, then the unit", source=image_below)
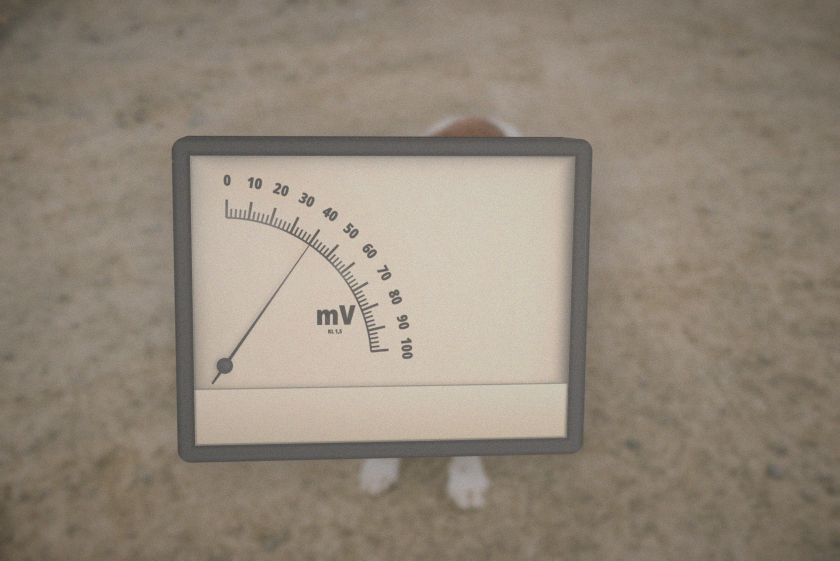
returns **40** mV
